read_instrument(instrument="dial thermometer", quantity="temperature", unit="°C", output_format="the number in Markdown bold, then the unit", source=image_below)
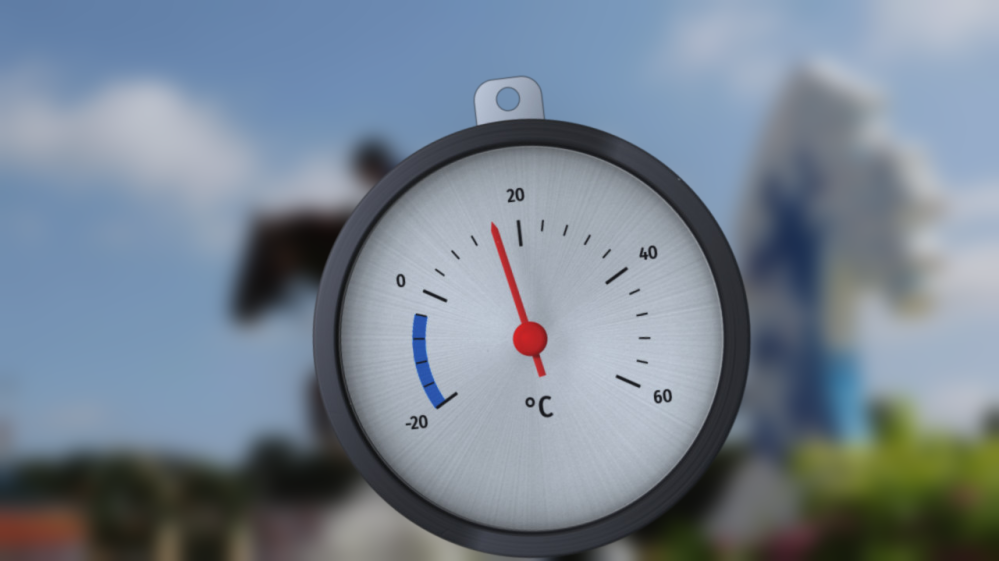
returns **16** °C
